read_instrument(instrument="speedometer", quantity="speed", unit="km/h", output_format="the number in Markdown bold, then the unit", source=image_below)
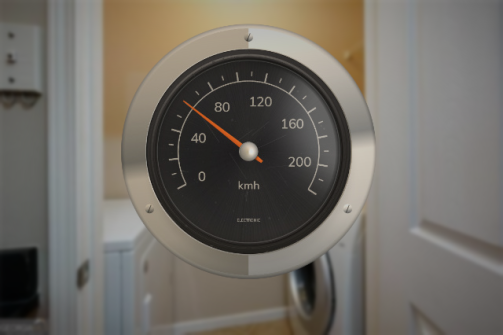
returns **60** km/h
